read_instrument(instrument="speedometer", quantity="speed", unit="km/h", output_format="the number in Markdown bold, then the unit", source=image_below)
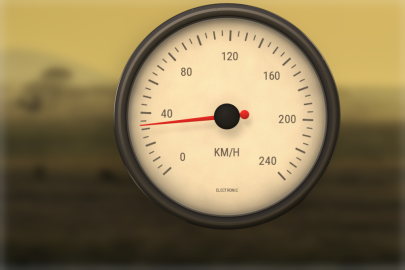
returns **32.5** km/h
